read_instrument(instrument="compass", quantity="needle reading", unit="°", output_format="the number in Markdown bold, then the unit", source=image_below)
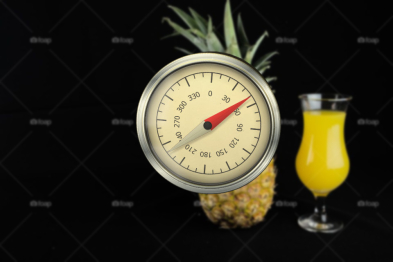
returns **50** °
